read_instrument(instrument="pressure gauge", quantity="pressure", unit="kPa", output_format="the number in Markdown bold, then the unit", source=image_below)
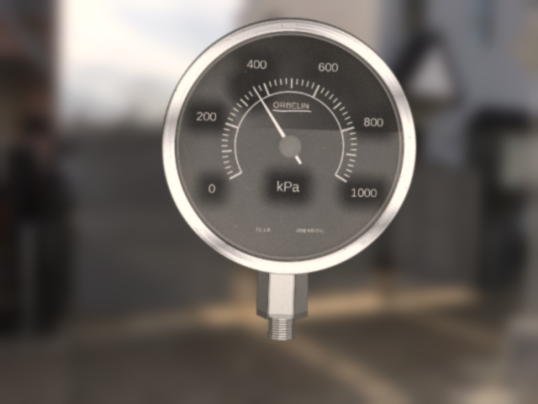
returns **360** kPa
